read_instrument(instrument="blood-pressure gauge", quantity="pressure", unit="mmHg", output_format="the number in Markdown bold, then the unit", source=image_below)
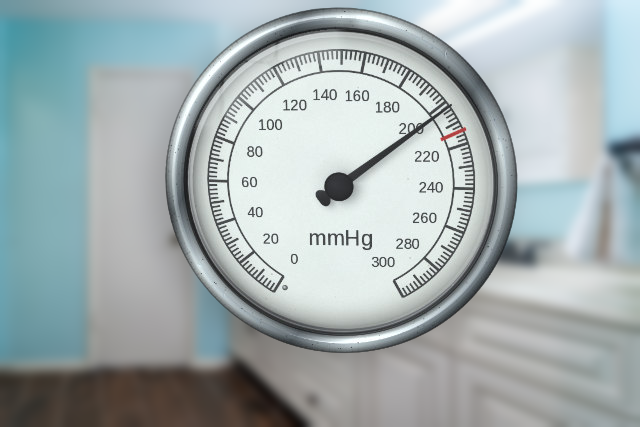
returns **202** mmHg
